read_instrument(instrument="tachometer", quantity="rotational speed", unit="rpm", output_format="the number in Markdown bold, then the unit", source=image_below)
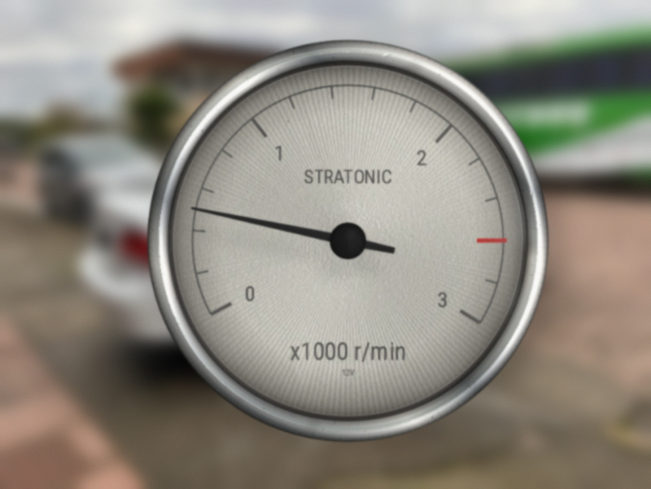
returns **500** rpm
